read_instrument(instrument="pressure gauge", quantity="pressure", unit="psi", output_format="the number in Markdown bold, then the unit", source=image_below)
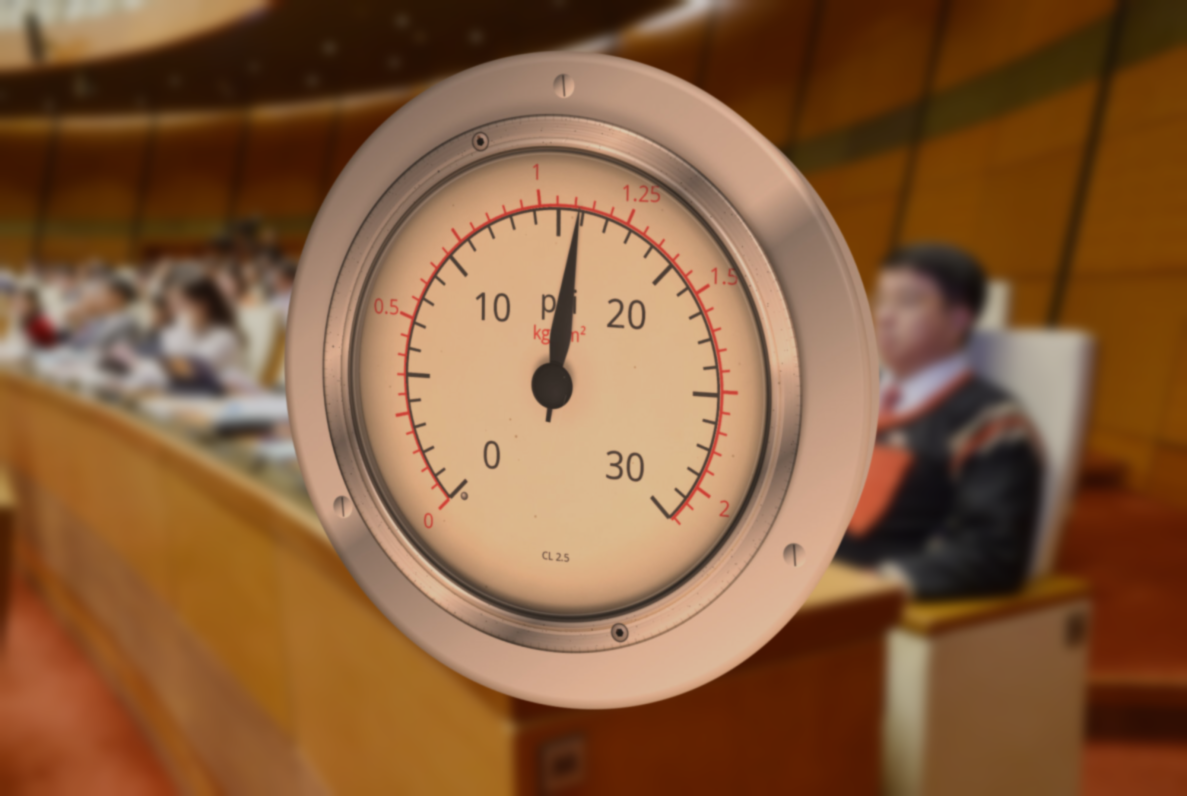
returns **16** psi
